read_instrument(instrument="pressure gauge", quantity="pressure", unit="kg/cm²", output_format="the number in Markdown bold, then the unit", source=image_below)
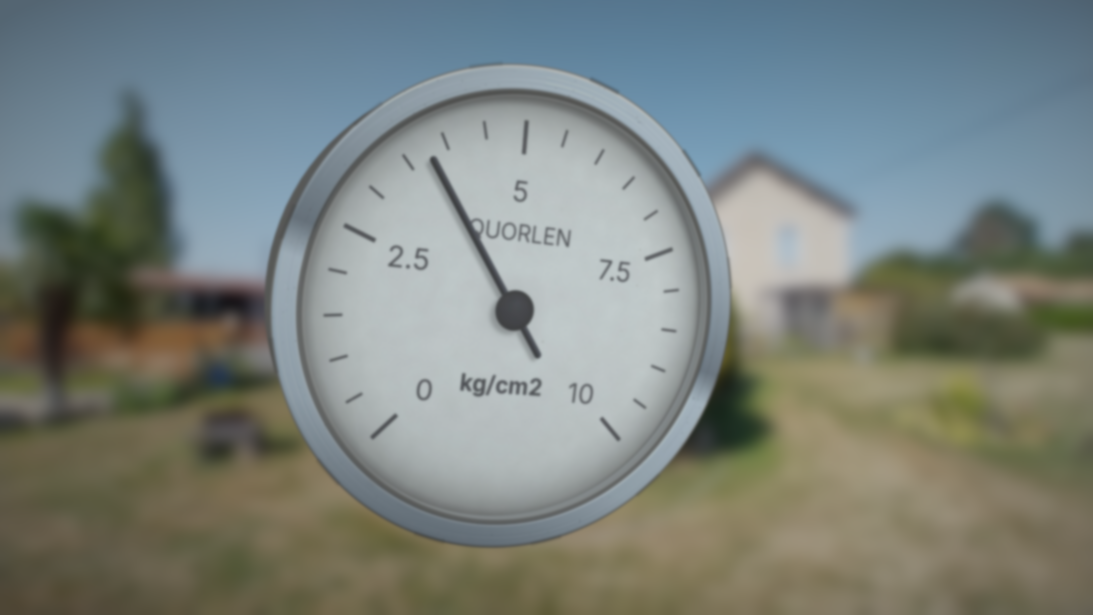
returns **3.75** kg/cm²
